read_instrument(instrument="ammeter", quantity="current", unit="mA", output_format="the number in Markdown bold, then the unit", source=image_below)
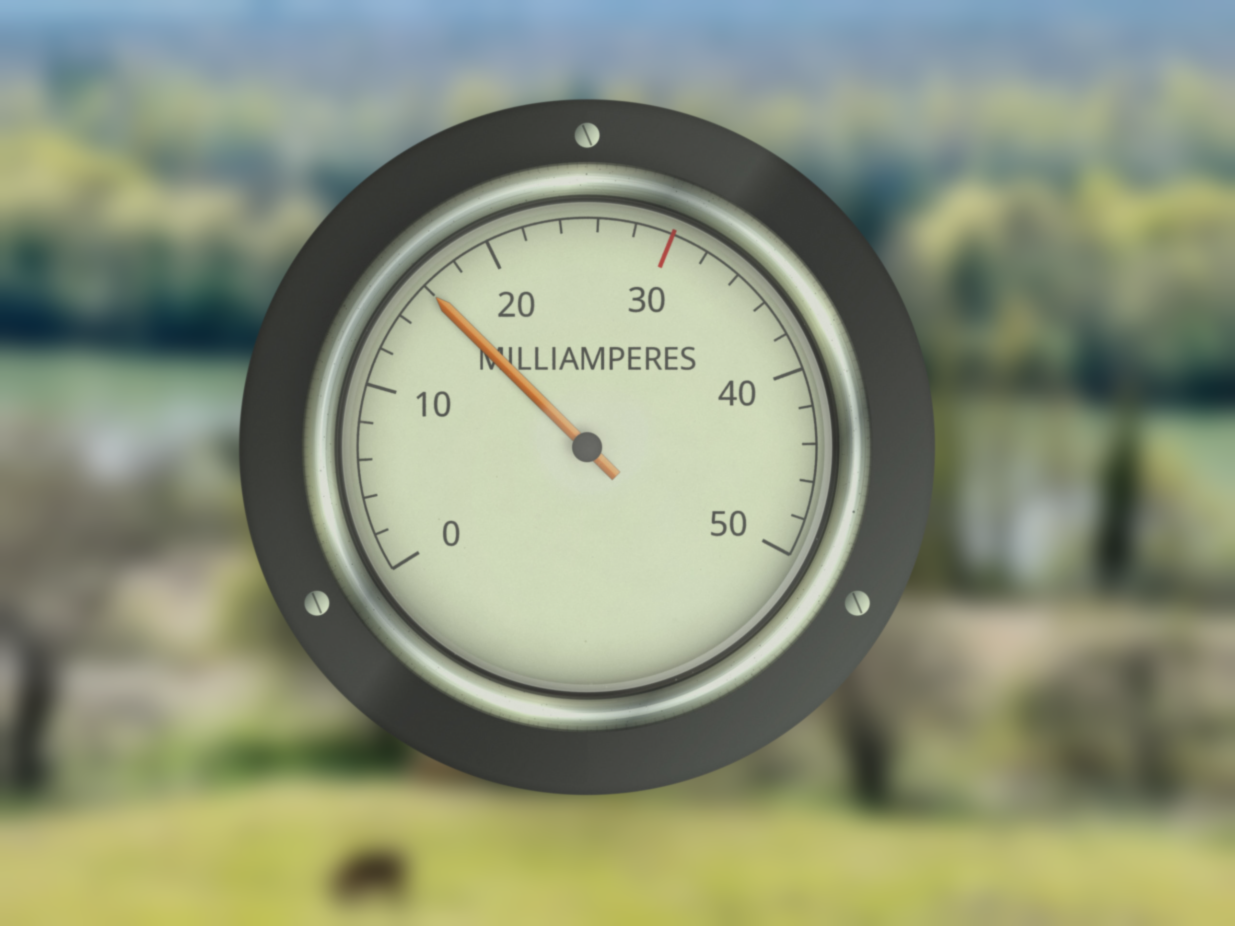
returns **16** mA
